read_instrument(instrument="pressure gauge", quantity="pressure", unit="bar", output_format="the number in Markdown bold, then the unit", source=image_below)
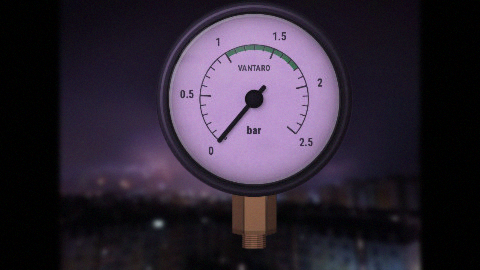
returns **0** bar
